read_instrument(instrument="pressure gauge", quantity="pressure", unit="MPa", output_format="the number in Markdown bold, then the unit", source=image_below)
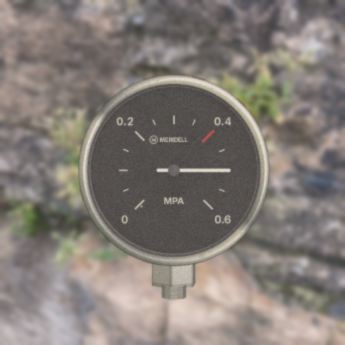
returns **0.5** MPa
